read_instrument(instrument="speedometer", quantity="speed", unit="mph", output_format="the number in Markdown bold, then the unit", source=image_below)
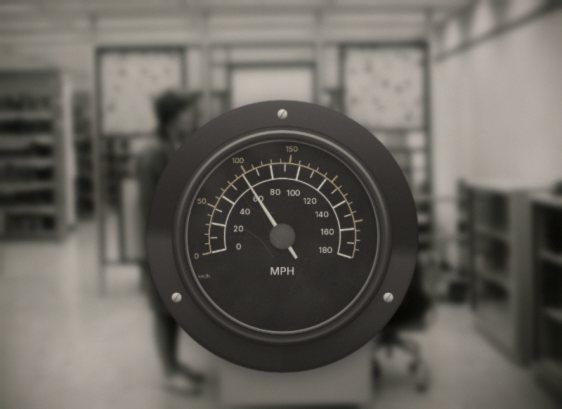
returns **60** mph
